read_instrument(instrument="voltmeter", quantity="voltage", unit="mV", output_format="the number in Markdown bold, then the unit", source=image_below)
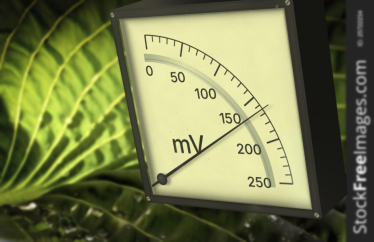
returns **165** mV
